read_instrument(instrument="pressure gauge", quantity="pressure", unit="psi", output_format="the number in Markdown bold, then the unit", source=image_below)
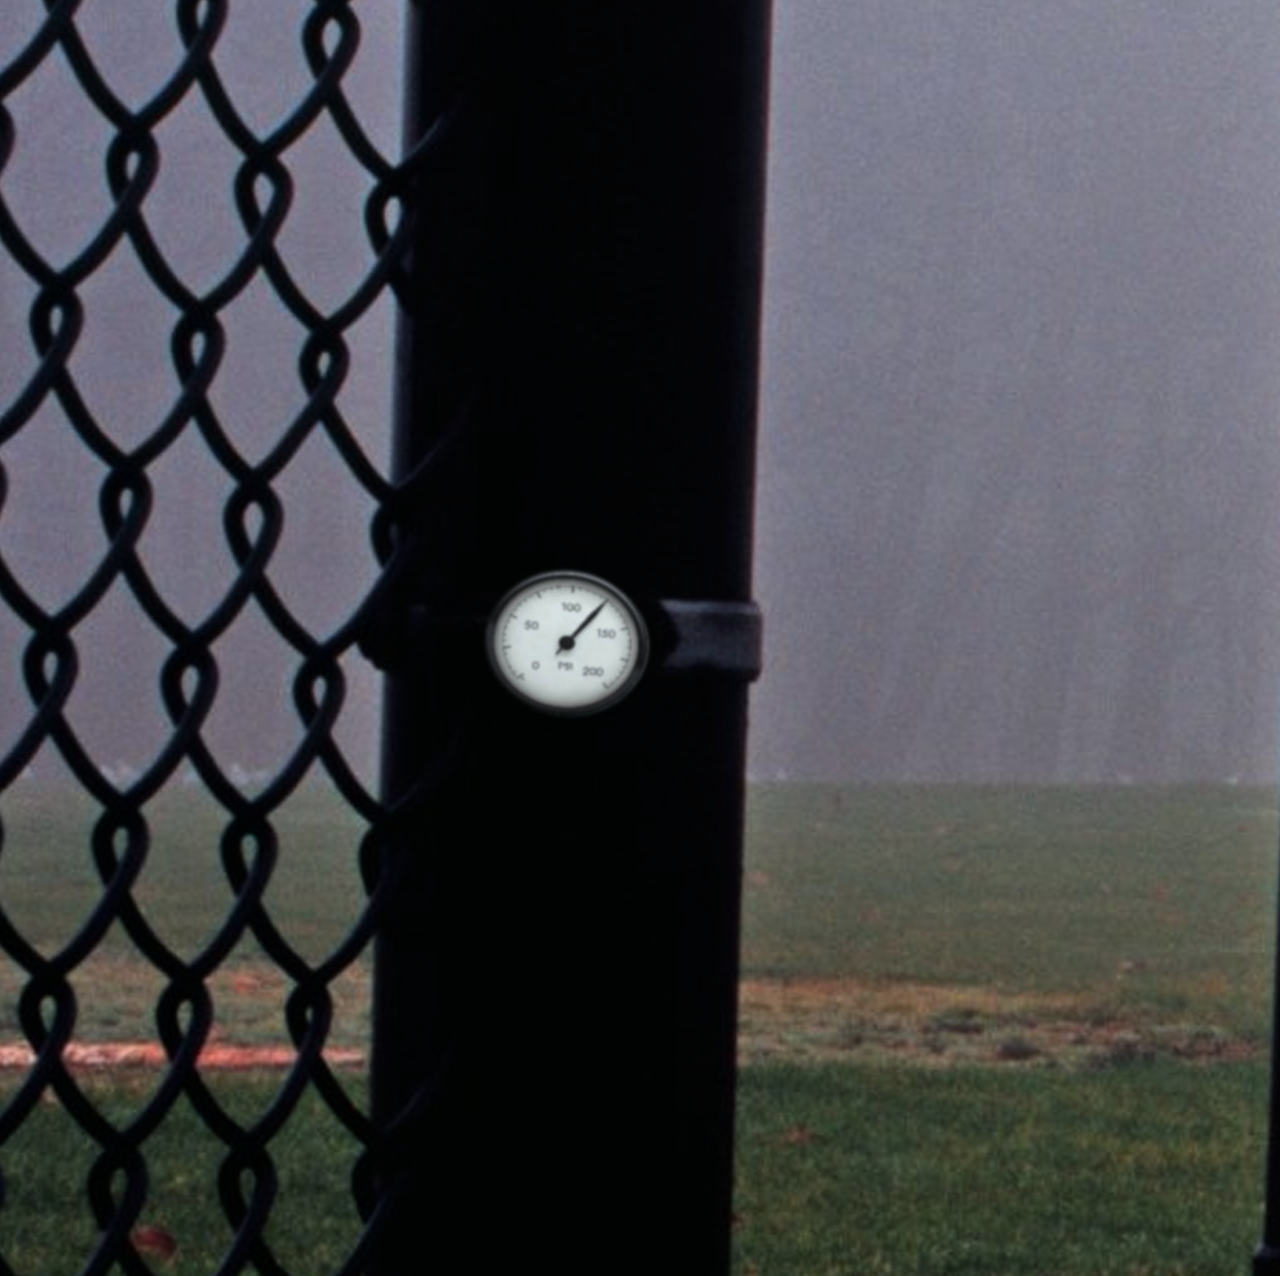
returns **125** psi
